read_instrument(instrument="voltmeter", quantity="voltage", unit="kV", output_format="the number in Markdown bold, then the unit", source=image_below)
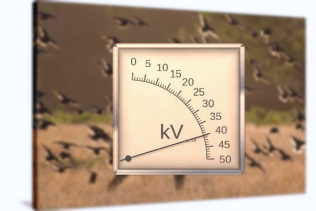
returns **40** kV
